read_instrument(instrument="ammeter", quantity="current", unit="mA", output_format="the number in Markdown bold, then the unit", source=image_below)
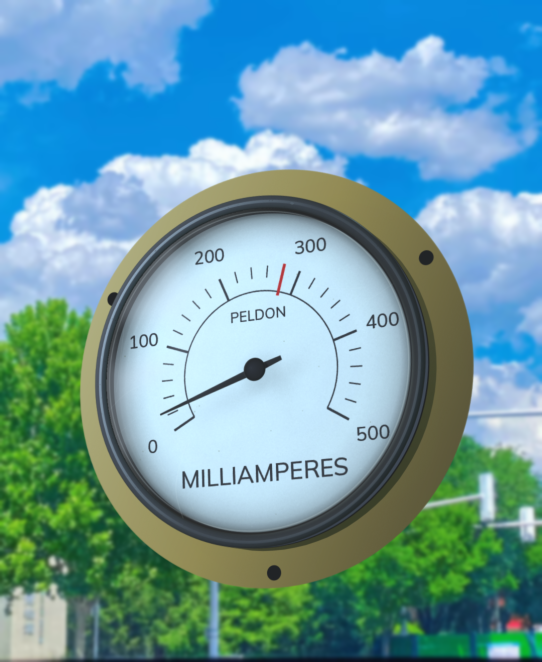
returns **20** mA
